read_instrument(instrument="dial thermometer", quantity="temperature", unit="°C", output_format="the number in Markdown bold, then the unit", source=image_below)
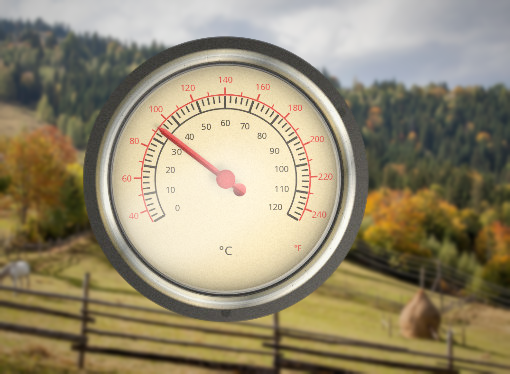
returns **34** °C
